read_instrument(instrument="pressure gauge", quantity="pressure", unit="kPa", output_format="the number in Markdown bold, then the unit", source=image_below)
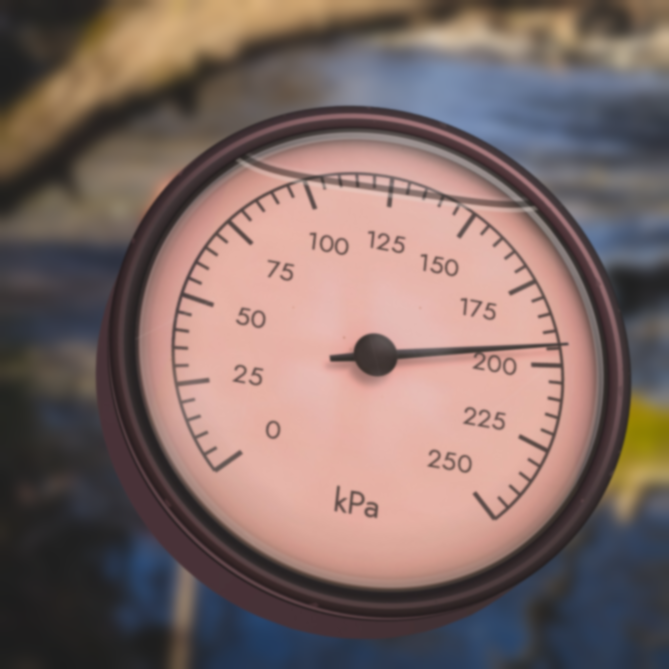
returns **195** kPa
